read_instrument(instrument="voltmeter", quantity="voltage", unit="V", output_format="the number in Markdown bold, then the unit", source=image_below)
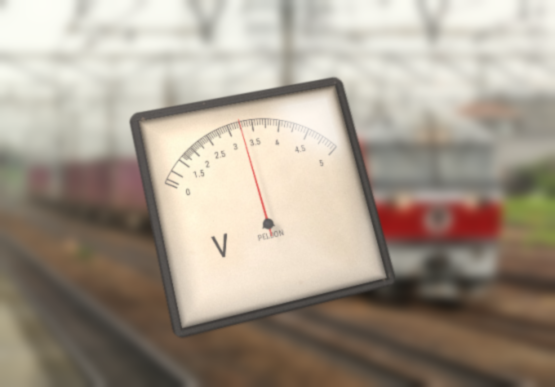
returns **3.25** V
